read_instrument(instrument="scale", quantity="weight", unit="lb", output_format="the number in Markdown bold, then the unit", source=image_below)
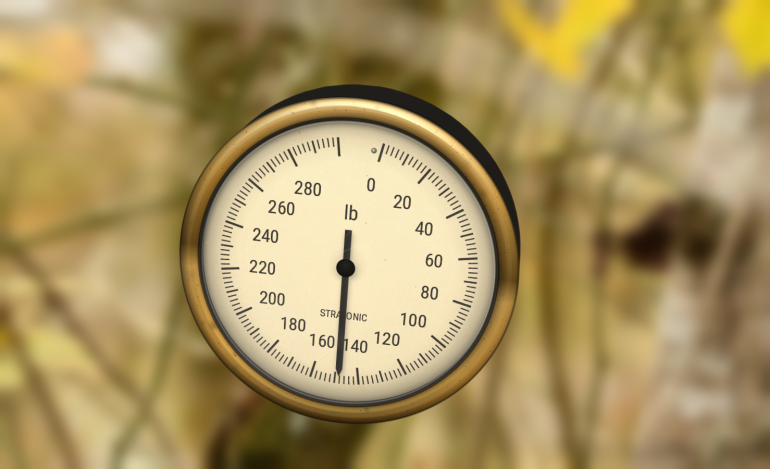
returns **148** lb
